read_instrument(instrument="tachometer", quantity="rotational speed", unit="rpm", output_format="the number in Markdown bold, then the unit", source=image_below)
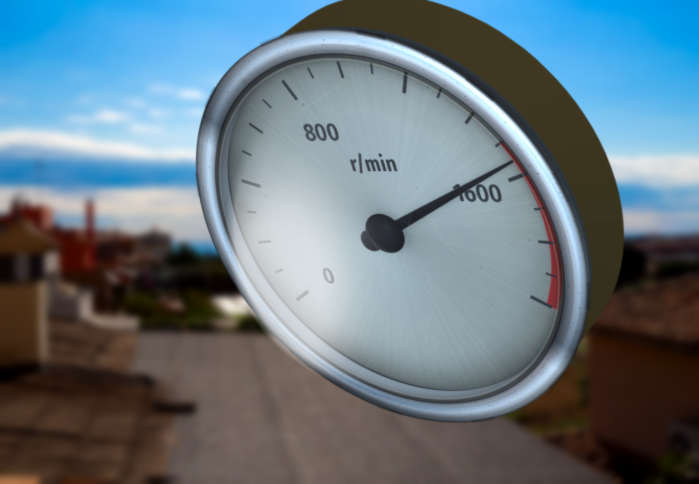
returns **1550** rpm
